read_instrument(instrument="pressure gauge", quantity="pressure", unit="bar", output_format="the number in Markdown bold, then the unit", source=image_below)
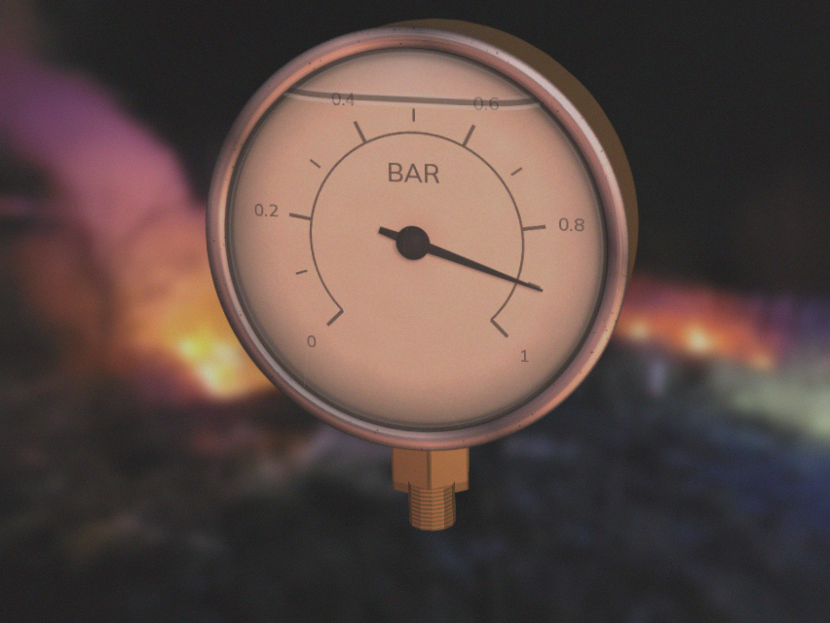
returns **0.9** bar
